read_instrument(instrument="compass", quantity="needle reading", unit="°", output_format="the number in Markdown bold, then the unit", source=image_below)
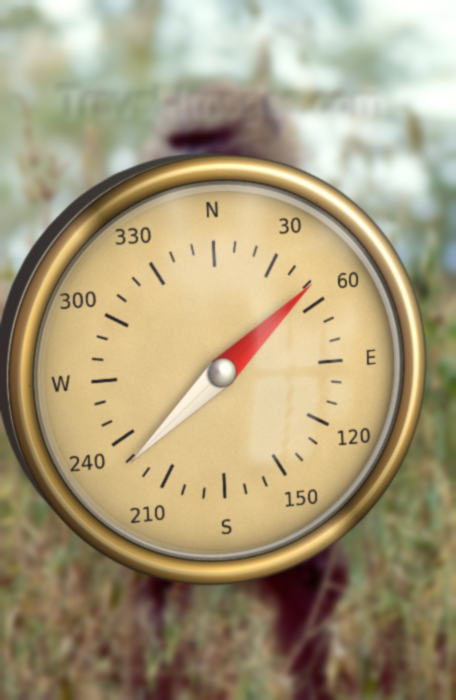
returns **50** °
